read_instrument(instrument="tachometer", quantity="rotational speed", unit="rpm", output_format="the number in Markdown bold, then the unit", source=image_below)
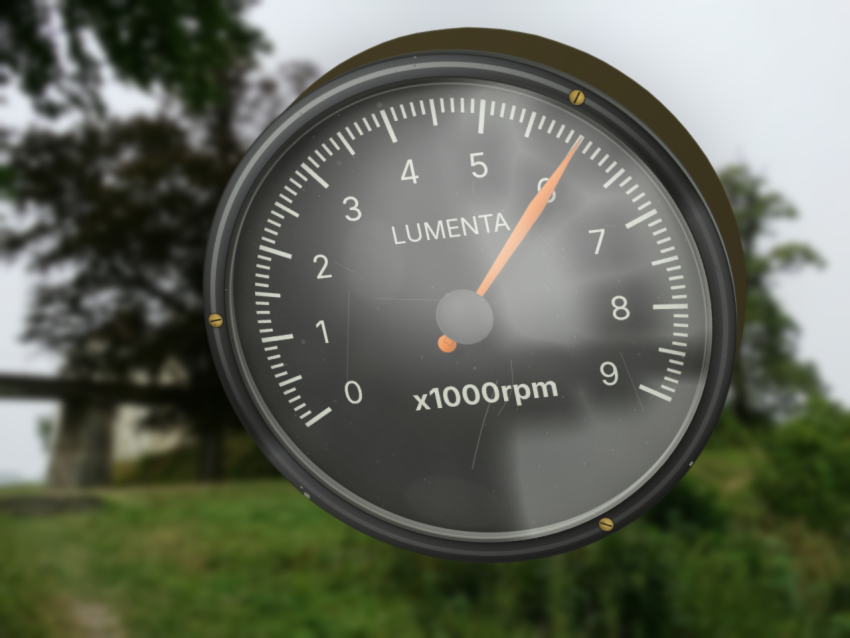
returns **6000** rpm
